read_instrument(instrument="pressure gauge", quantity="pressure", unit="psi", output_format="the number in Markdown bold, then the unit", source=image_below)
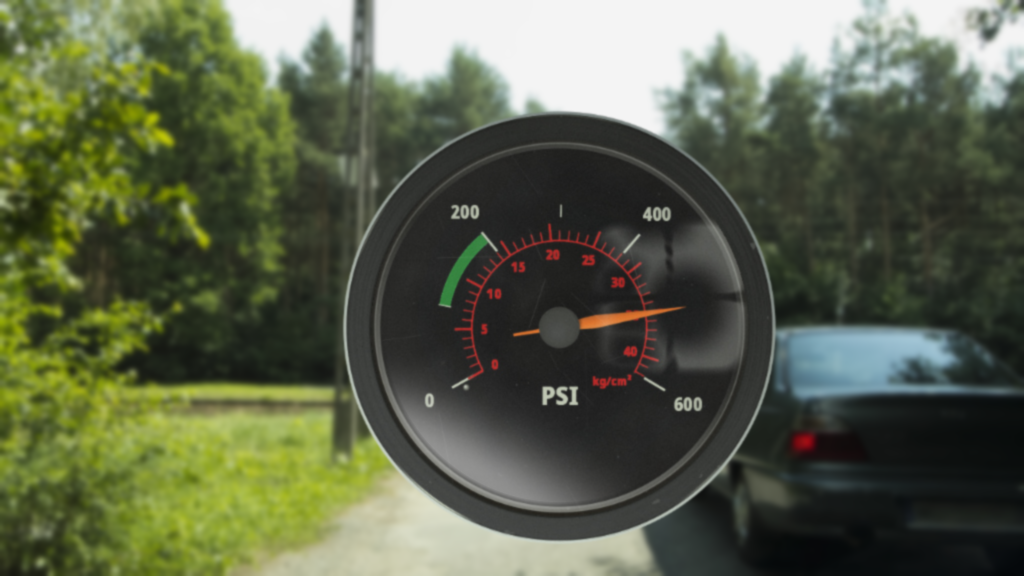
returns **500** psi
